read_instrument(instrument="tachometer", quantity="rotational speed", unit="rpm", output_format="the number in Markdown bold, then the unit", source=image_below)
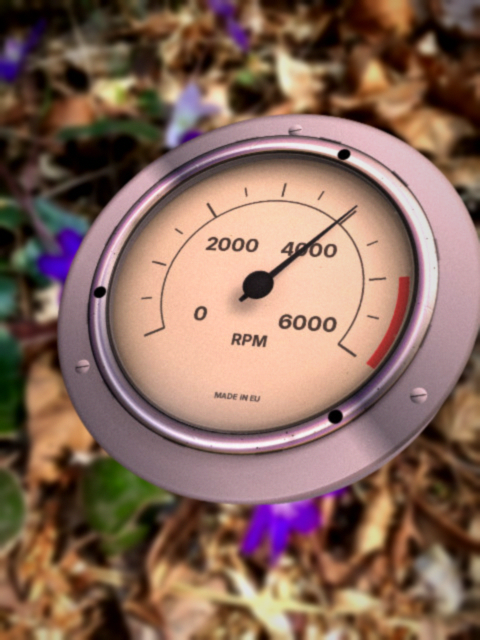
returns **4000** rpm
